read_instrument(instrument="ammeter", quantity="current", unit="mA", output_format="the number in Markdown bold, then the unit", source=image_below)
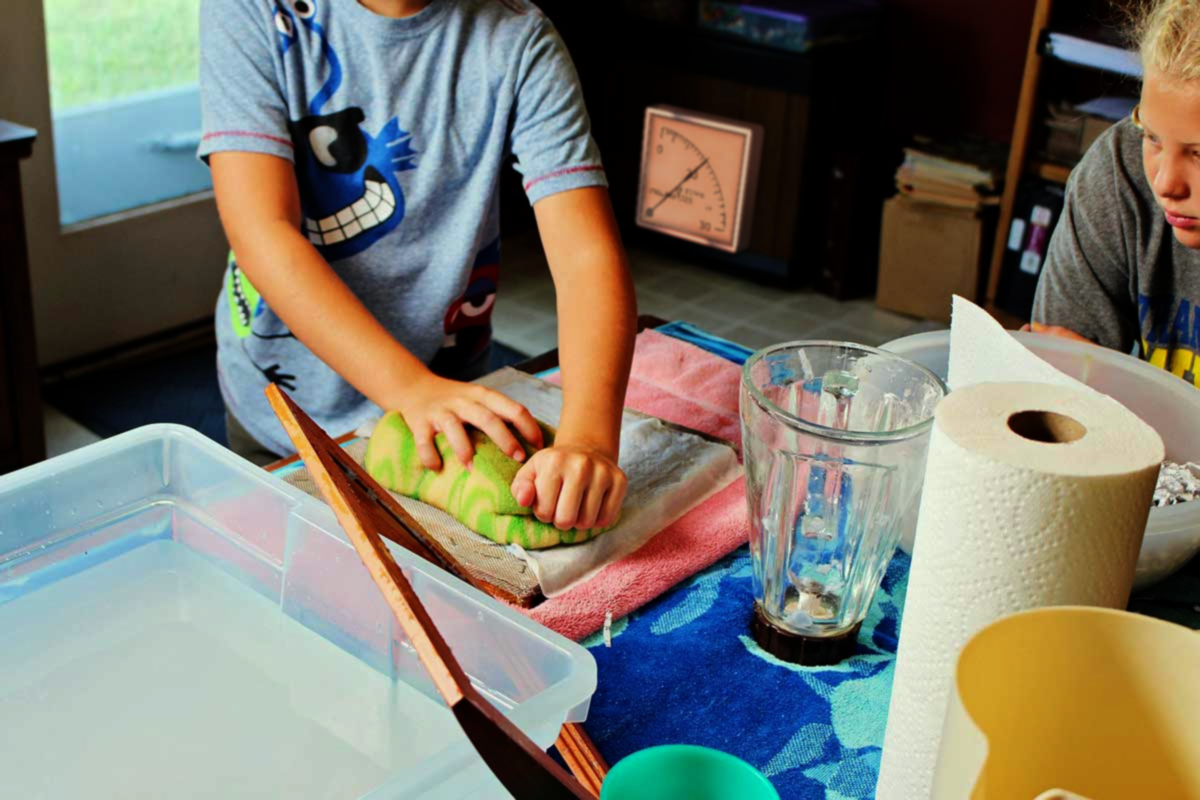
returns **20** mA
